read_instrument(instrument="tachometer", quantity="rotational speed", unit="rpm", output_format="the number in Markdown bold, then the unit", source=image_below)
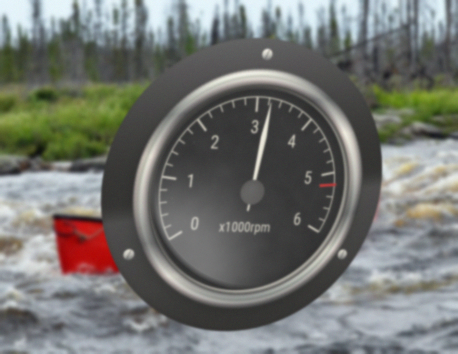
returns **3200** rpm
